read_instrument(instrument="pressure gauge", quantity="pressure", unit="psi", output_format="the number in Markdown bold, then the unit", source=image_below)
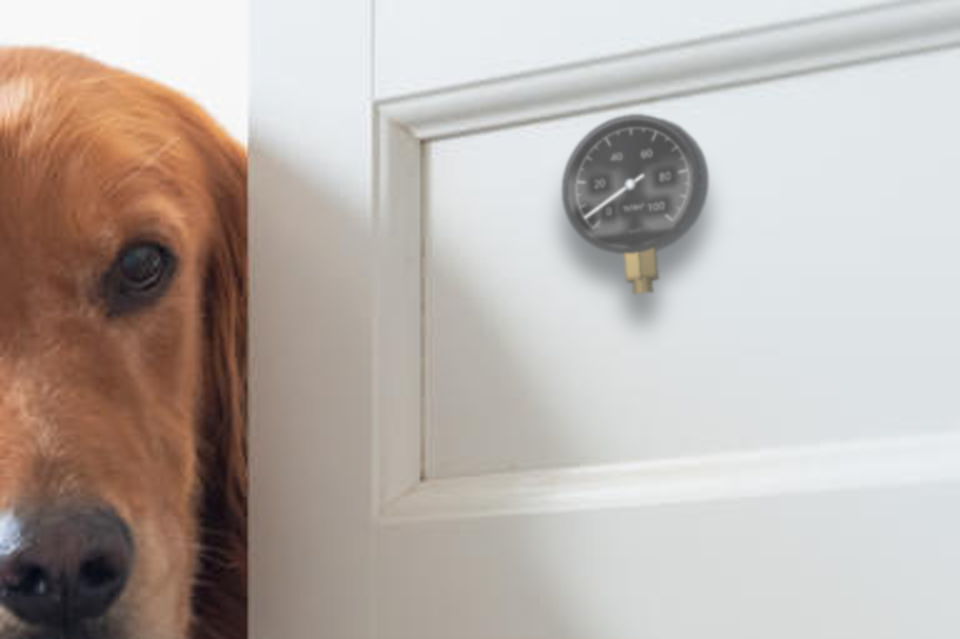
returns **5** psi
